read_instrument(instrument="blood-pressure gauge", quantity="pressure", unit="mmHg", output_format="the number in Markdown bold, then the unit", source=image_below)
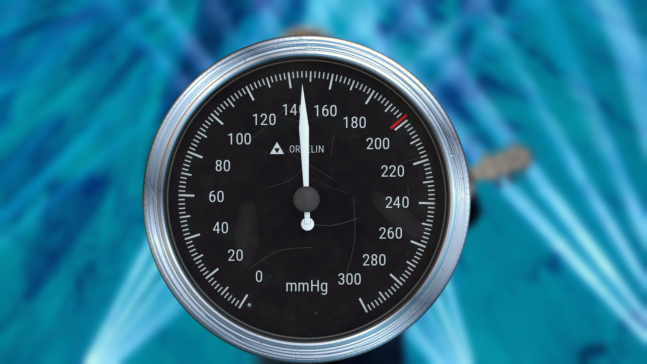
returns **146** mmHg
